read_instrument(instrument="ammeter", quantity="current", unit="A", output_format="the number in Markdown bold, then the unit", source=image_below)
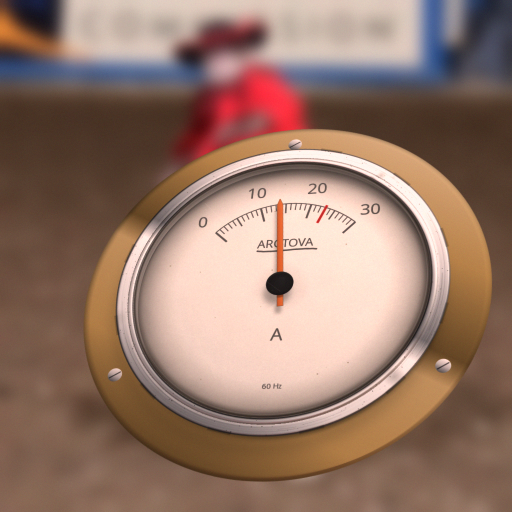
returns **14** A
